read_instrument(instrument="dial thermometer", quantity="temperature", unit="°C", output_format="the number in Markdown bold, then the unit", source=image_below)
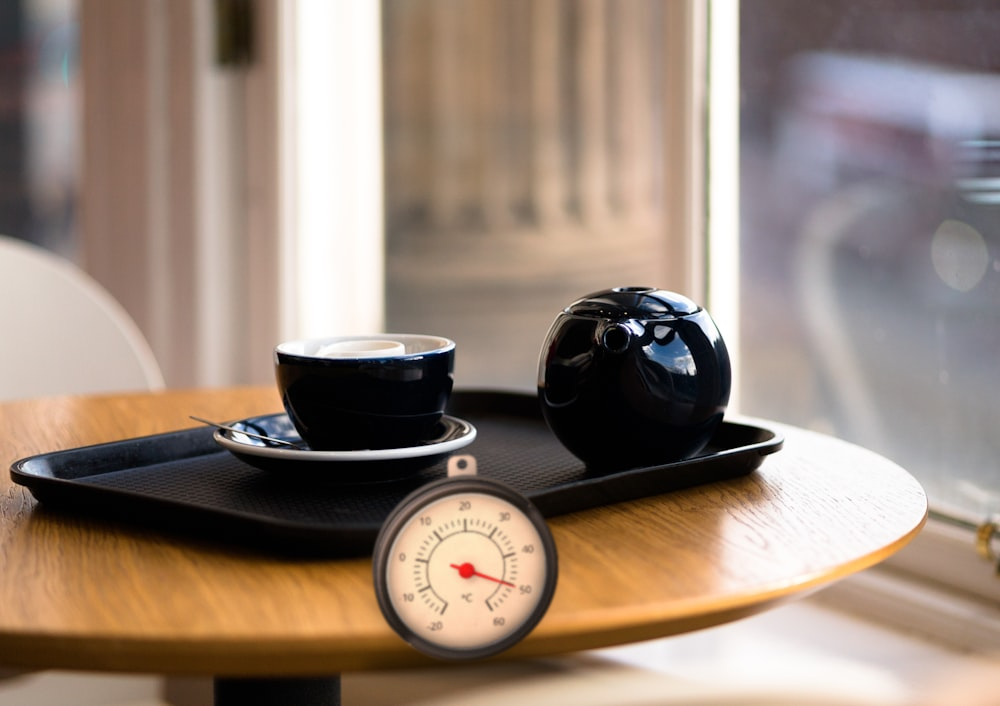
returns **50** °C
